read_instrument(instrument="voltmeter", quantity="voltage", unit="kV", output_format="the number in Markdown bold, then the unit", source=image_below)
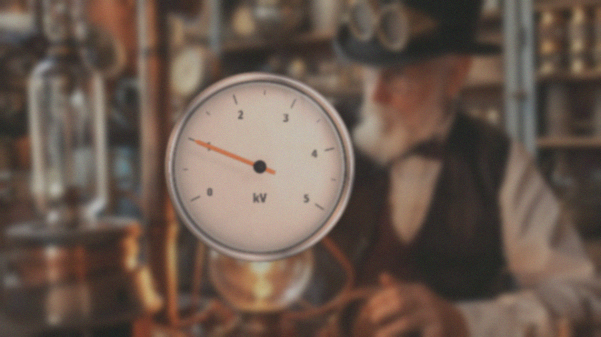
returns **1** kV
